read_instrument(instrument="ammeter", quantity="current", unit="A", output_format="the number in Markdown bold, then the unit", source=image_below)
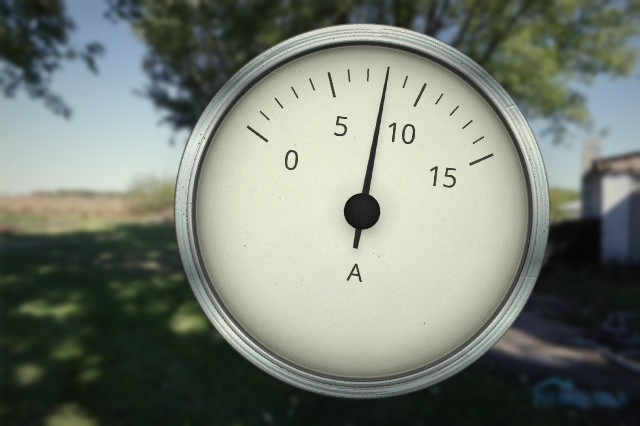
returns **8** A
